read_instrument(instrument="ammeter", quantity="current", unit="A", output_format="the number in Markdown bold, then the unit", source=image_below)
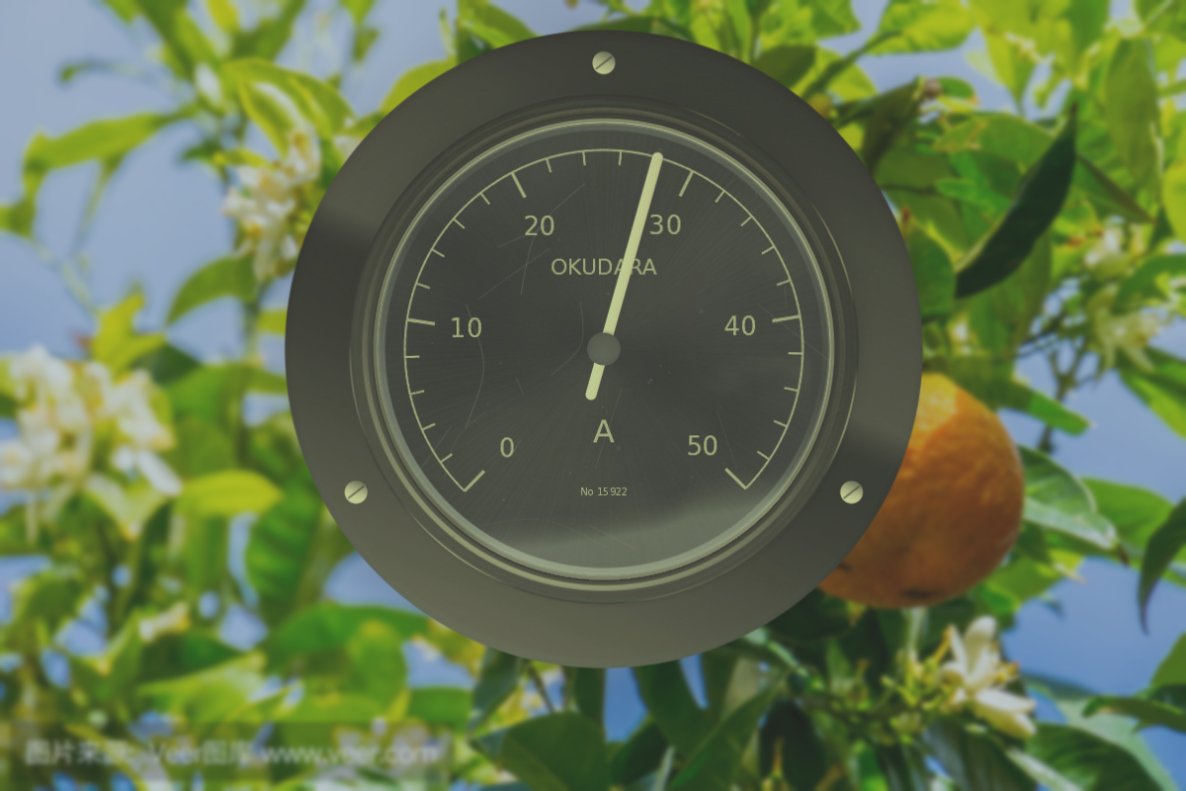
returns **28** A
